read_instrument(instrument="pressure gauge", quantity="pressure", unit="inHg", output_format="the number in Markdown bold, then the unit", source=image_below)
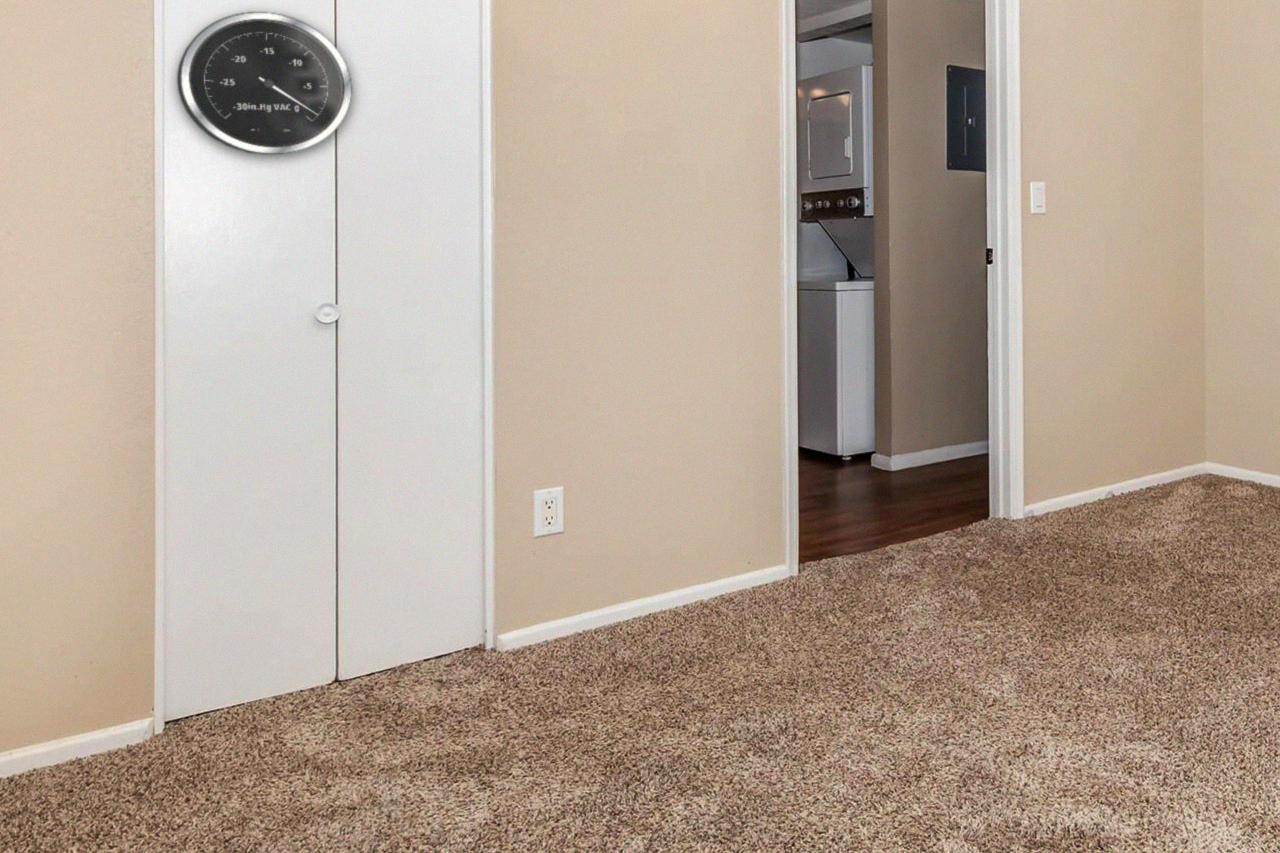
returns **-1** inHg
